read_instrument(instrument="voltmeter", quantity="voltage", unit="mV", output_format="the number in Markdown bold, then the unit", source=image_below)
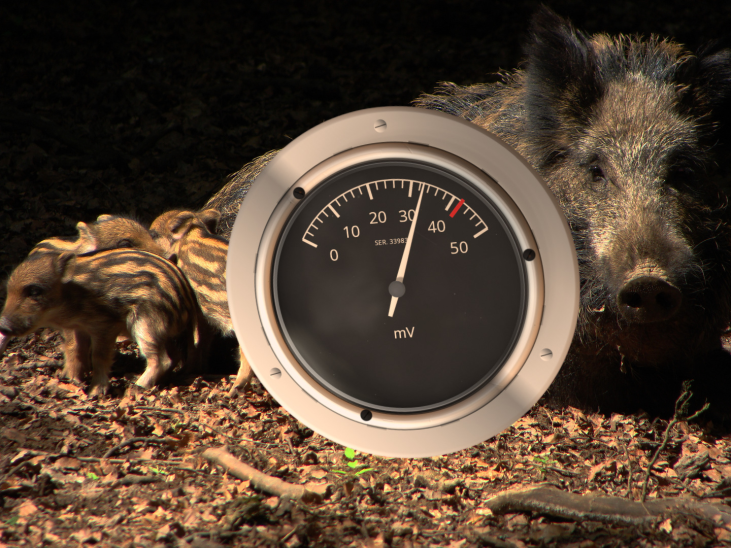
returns **33** mV
